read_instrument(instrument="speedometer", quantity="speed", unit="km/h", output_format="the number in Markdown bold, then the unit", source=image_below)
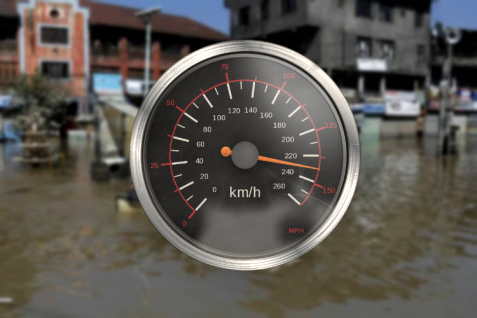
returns **230** km/h
